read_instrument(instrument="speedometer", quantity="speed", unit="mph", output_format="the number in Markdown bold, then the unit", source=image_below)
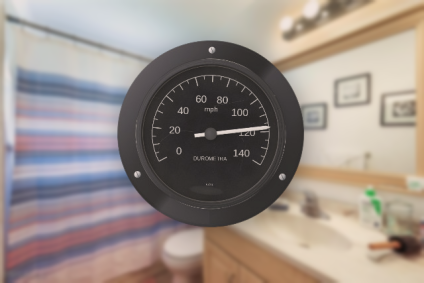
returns **117.5** mph
